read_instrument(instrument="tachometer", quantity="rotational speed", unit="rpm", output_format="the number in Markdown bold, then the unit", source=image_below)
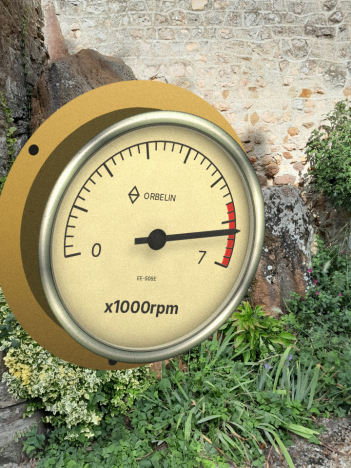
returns **6200** rpm
